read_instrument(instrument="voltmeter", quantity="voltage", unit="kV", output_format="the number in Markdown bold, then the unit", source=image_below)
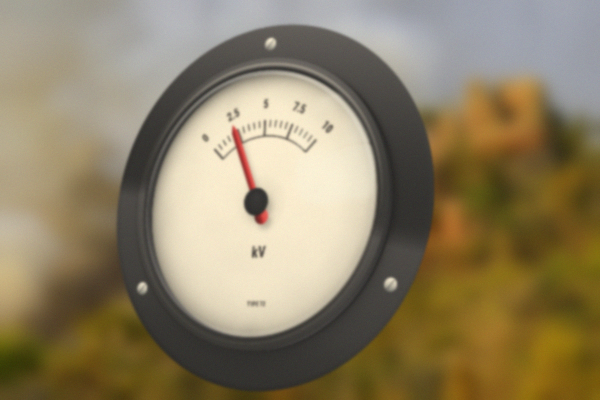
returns **2.5** kV
